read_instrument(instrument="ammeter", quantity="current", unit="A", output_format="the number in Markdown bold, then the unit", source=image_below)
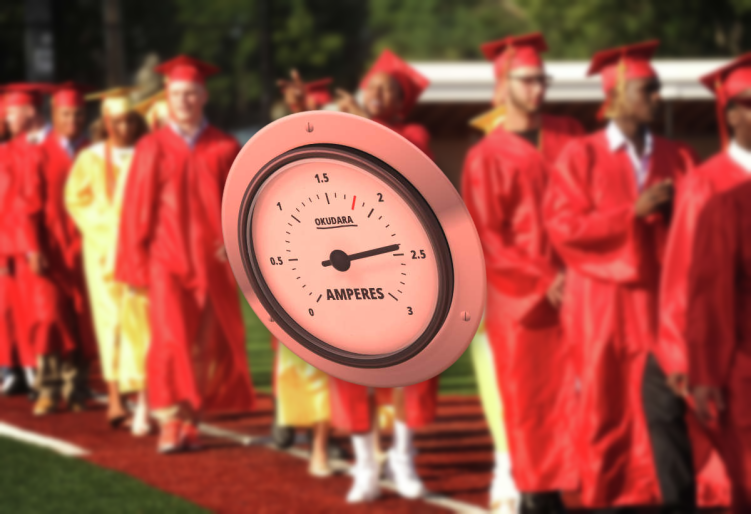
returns **2.4** A
